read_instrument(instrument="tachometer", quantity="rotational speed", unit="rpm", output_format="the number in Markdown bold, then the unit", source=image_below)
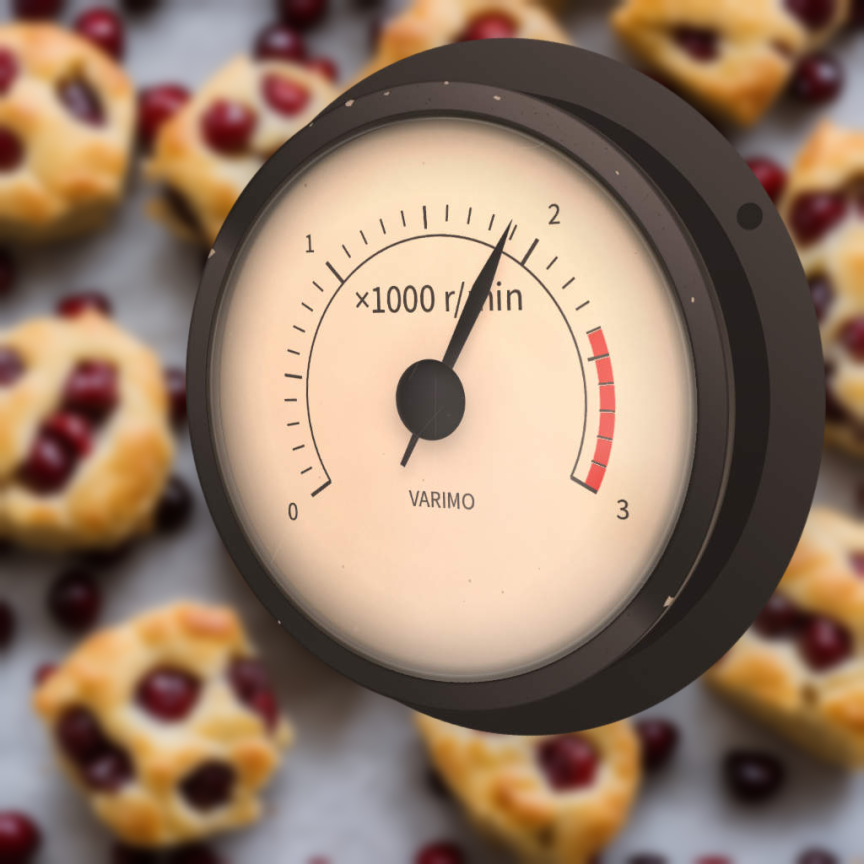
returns **1900** rpm
